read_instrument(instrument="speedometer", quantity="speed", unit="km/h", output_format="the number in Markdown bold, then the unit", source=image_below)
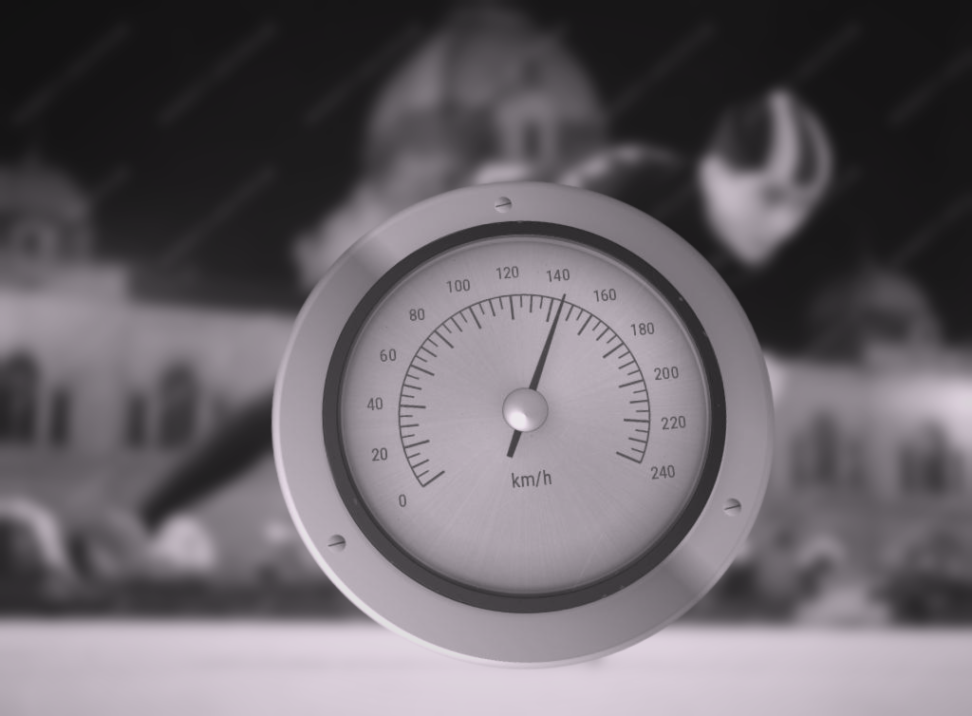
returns **145** km/h
